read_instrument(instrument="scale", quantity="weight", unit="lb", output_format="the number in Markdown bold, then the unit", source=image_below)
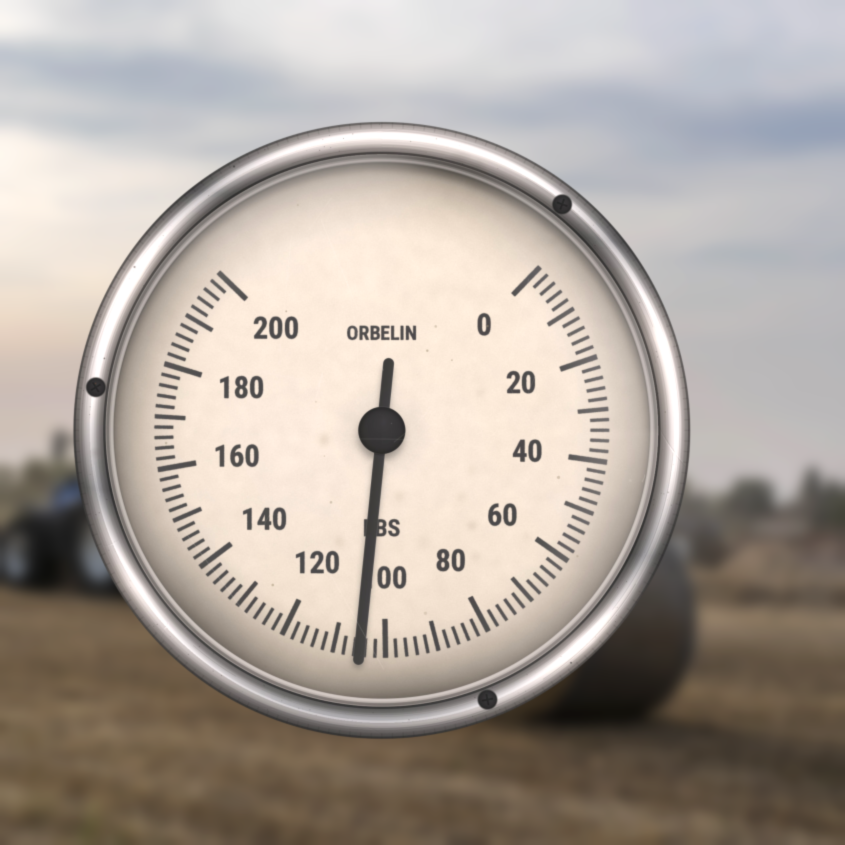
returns **105** lb
